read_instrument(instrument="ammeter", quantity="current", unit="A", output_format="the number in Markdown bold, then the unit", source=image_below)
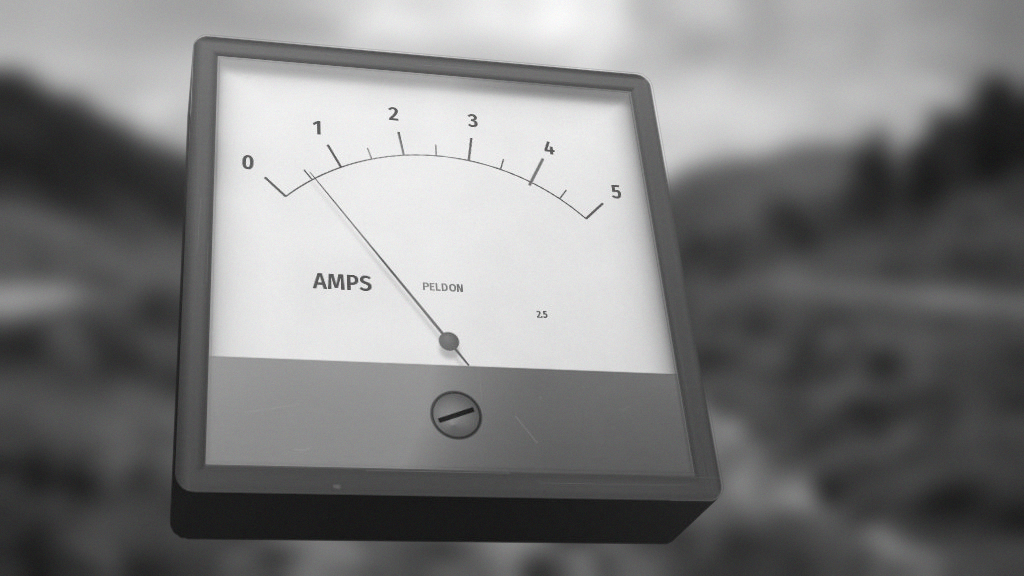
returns **0.5** A
